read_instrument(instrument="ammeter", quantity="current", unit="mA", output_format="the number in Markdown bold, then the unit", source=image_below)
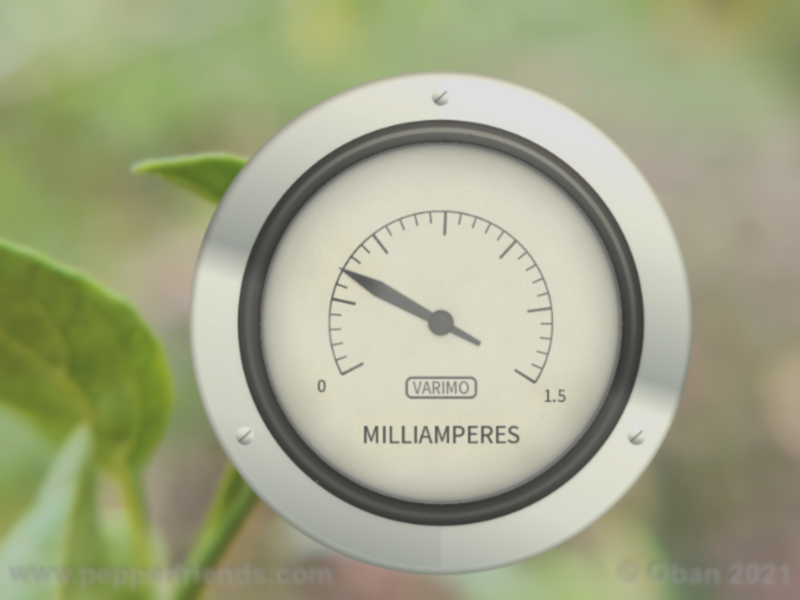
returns **0.35** mA
